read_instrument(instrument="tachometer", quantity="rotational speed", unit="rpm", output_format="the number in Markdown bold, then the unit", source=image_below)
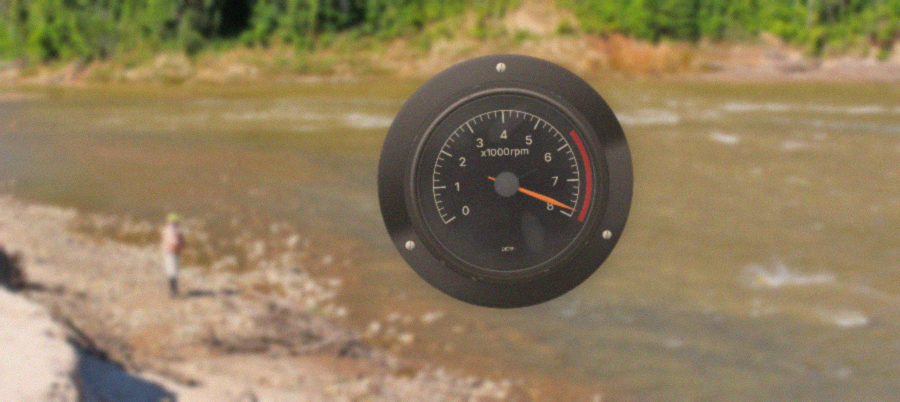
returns **7800** rpm
